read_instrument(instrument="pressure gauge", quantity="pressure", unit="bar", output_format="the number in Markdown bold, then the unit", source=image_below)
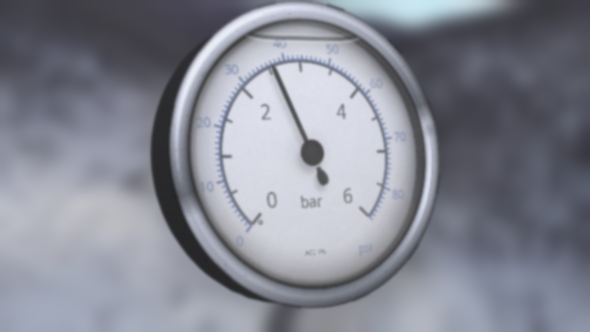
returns **2.5** bar
